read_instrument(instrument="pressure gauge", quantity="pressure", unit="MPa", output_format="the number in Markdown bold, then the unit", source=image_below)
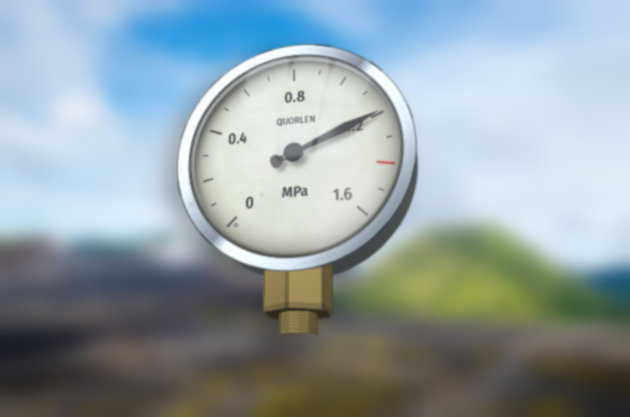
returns **1.2** MPa
